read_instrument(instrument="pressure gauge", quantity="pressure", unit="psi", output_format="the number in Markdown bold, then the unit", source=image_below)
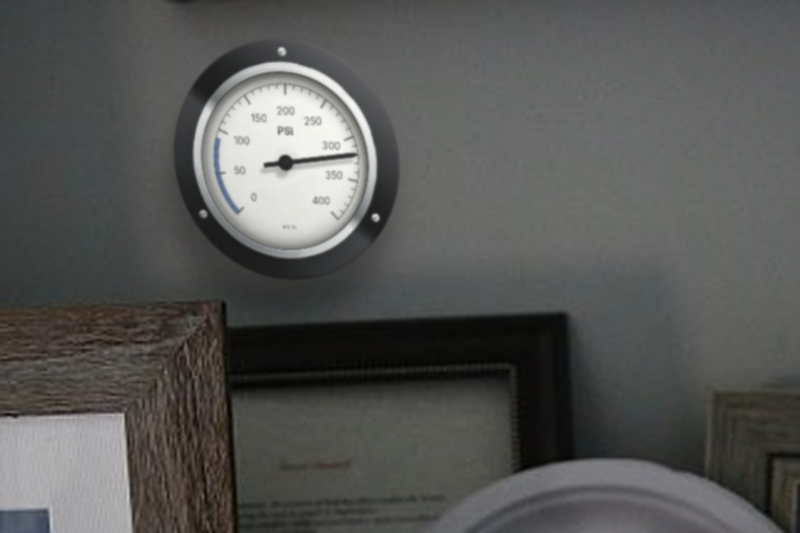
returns **320** psi
